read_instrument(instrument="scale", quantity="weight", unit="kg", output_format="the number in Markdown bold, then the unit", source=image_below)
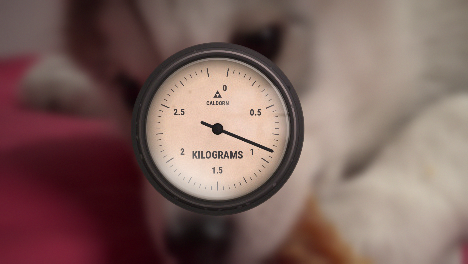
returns **0.9** kg
